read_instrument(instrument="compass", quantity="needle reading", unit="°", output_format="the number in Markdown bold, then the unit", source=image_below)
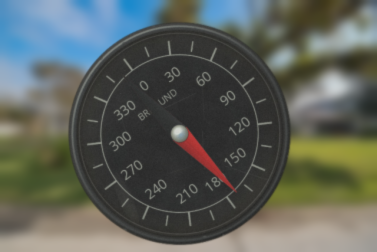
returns **172.5** °
